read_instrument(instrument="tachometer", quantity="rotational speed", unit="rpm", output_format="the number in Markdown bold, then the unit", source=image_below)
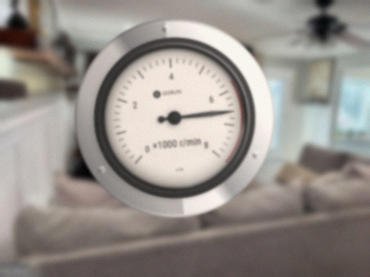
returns **6600** rpm
